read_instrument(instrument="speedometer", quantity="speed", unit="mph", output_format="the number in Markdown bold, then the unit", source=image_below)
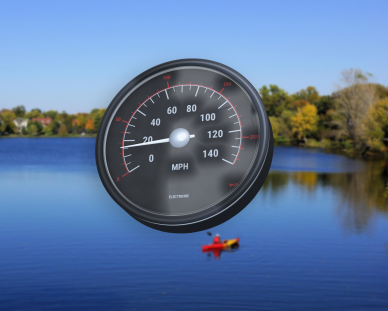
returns **15** mph
